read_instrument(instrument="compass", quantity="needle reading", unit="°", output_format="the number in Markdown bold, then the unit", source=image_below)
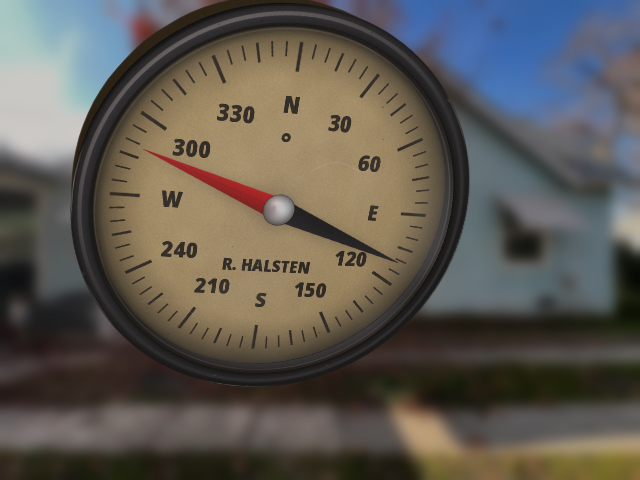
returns **290** °
